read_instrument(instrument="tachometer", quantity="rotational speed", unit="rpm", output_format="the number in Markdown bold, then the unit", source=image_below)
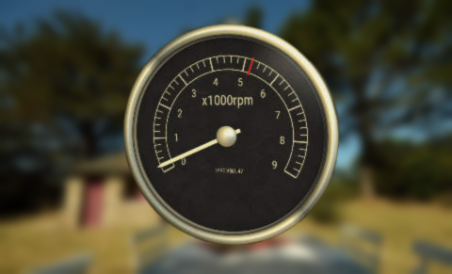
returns **200** rpm
